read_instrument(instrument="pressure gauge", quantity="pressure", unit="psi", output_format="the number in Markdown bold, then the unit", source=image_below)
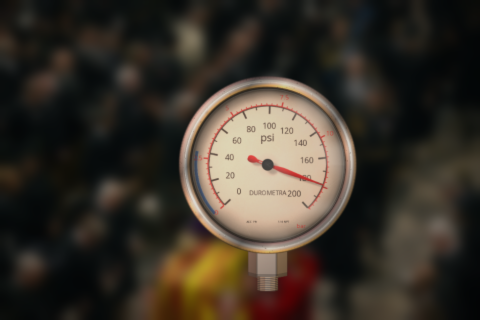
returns **180** psi
